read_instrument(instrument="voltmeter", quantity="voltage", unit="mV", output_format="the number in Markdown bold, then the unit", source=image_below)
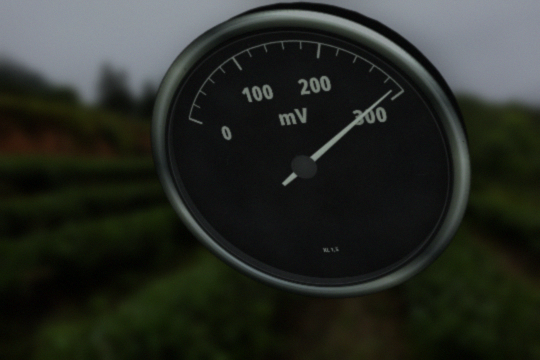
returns **290** mV
